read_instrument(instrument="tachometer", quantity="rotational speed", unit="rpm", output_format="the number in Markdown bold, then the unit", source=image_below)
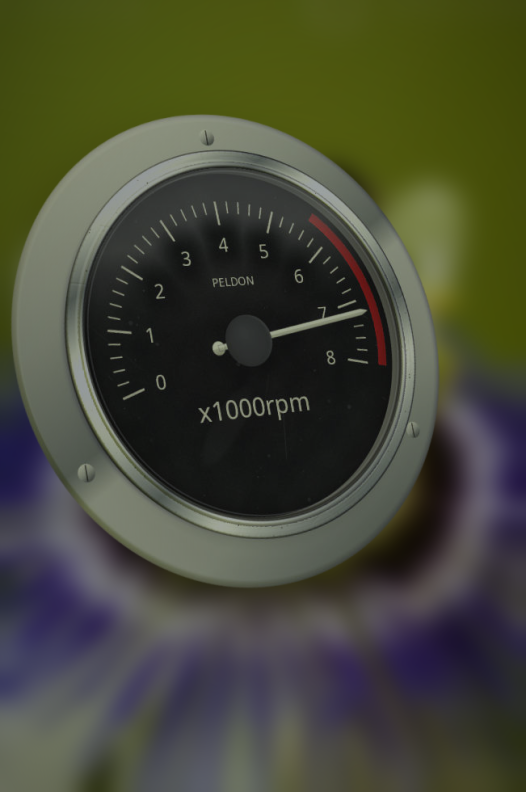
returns **7200** rpm
